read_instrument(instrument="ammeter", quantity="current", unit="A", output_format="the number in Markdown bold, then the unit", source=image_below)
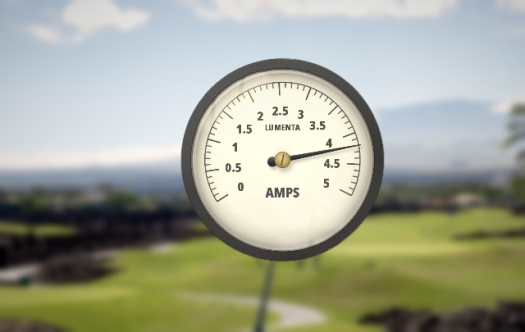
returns **4.2** A
